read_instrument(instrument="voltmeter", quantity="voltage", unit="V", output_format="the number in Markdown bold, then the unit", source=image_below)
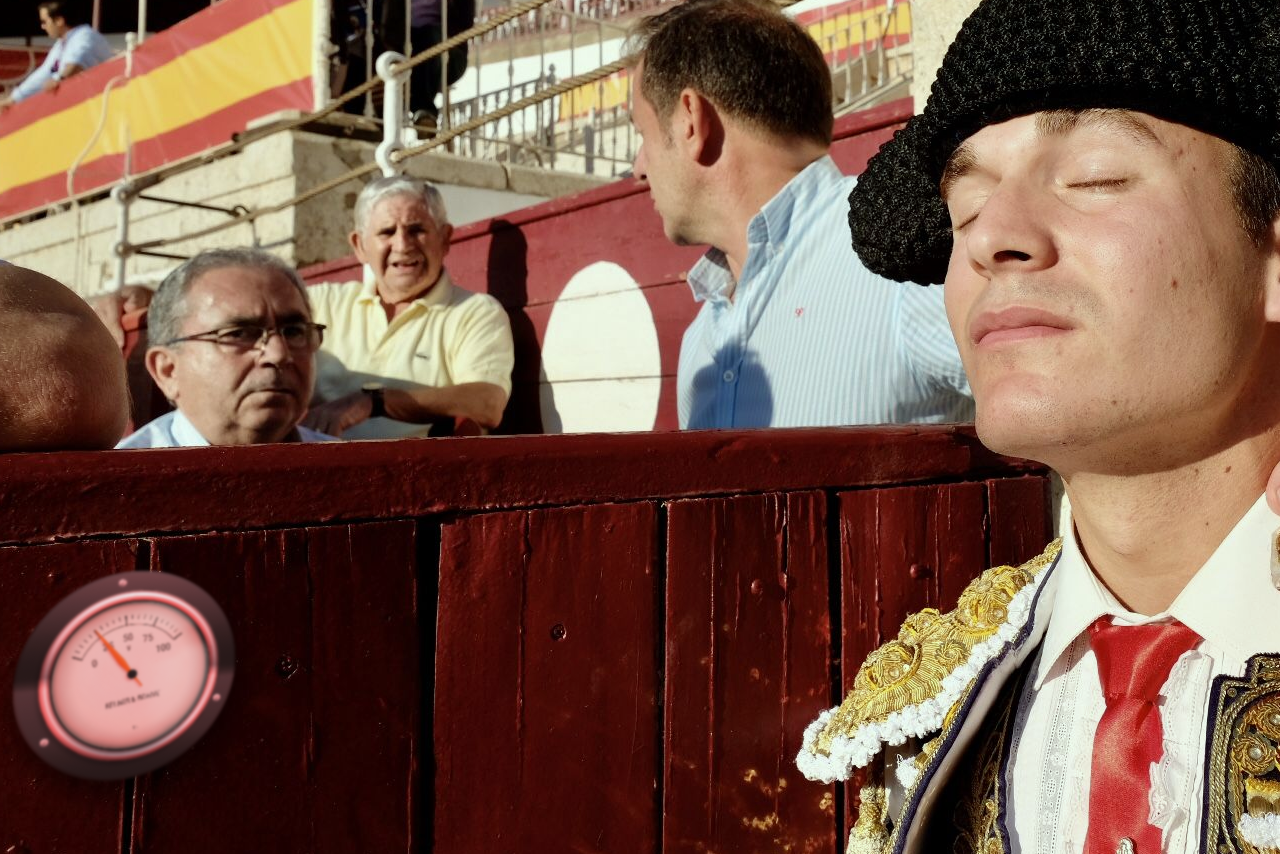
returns **25** V
